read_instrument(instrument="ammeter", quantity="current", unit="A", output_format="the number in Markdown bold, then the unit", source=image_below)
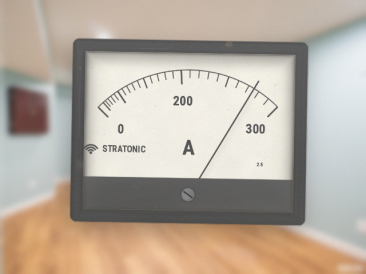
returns **275** A
